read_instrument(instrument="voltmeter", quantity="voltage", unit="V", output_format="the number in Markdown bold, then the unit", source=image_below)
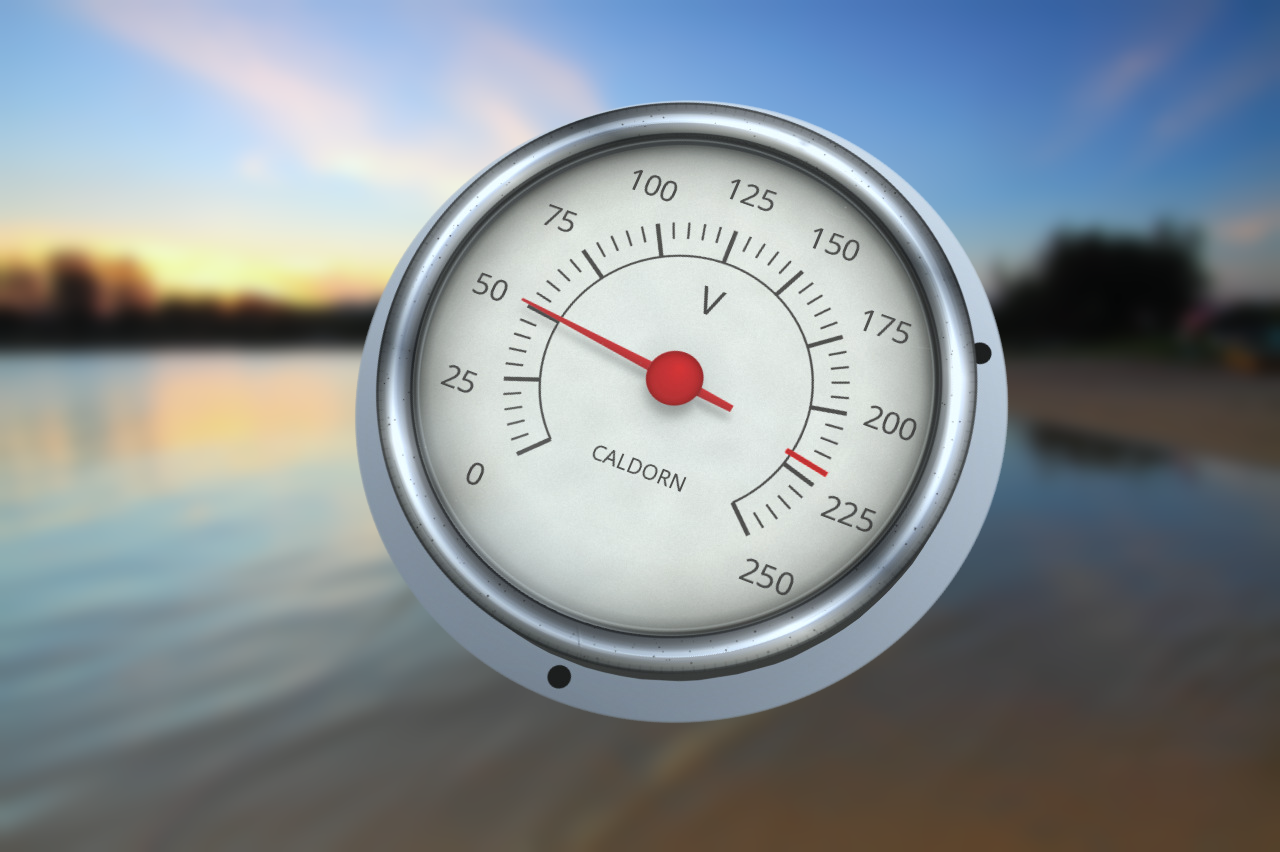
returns **50** V
